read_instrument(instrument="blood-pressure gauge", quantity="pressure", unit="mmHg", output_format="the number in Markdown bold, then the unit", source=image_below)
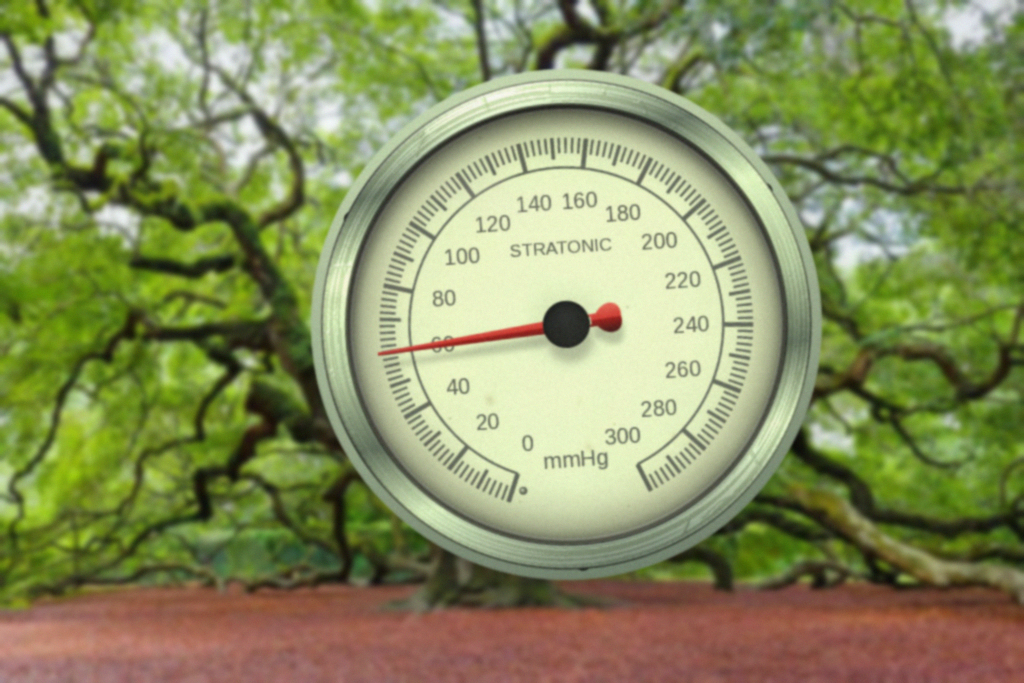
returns **60** mmHg
